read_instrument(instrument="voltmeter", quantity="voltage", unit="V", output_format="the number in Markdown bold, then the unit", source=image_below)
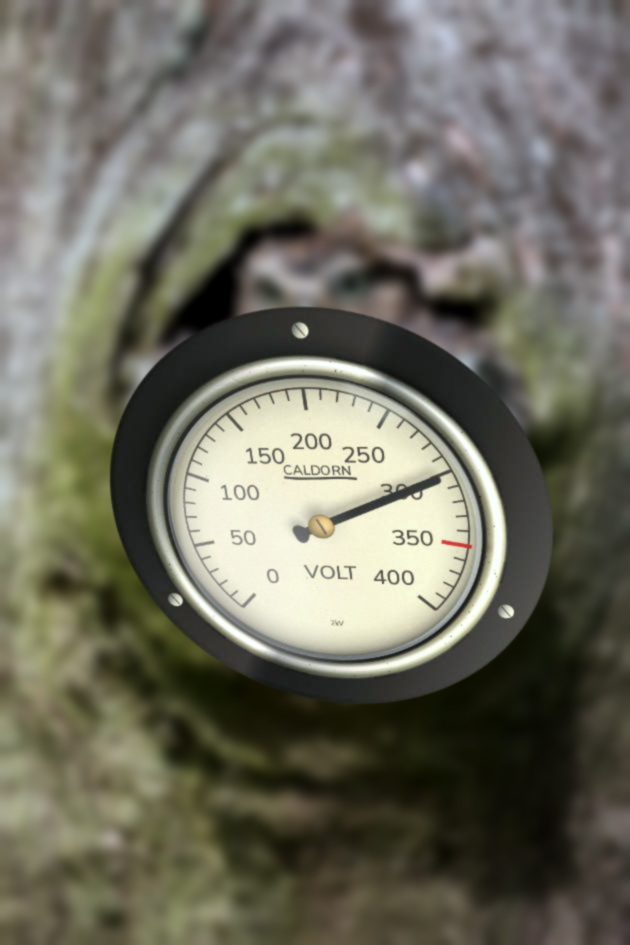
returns **300** V
